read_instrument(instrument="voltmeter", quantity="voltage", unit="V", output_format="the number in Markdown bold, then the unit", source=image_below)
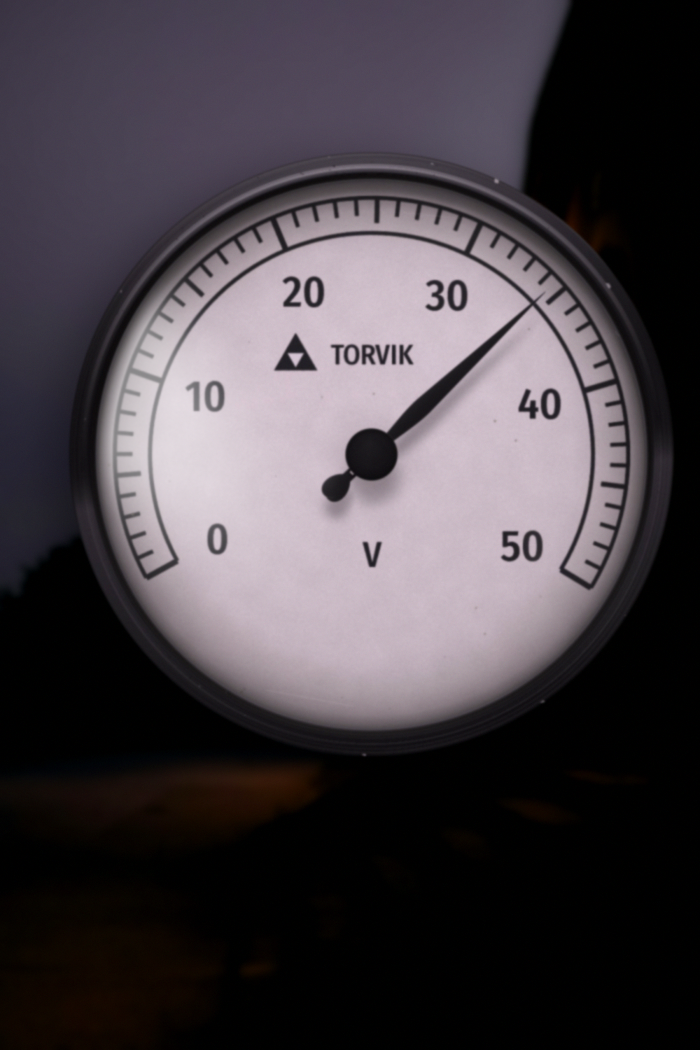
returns **34.5** V
